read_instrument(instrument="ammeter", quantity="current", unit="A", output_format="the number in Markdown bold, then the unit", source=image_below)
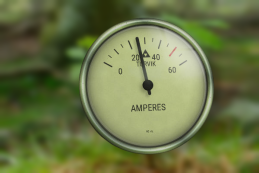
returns **25** A
